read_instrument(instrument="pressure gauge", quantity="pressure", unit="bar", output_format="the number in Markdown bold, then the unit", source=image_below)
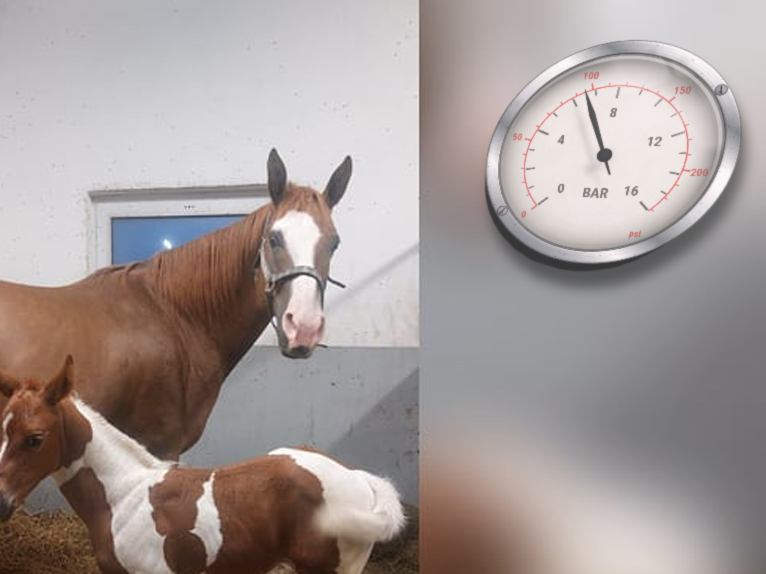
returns **6.5** bar
